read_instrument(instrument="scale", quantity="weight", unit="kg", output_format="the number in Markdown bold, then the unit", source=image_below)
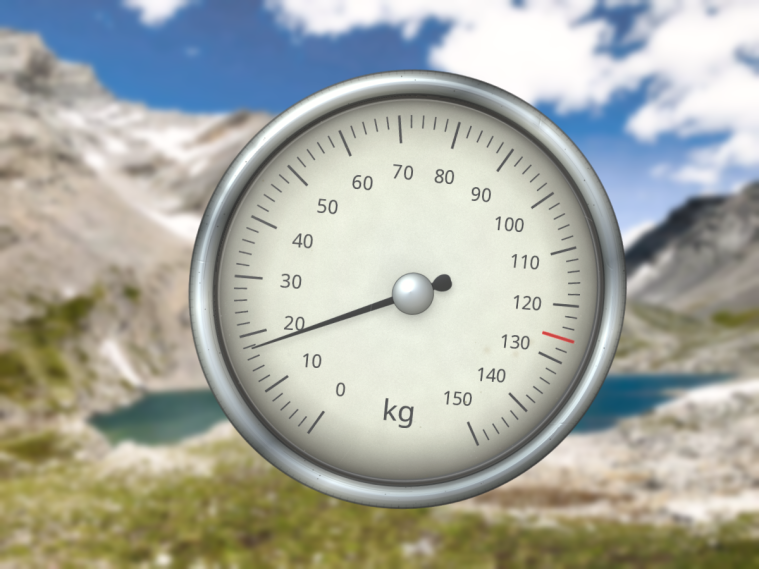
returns **18** kg
